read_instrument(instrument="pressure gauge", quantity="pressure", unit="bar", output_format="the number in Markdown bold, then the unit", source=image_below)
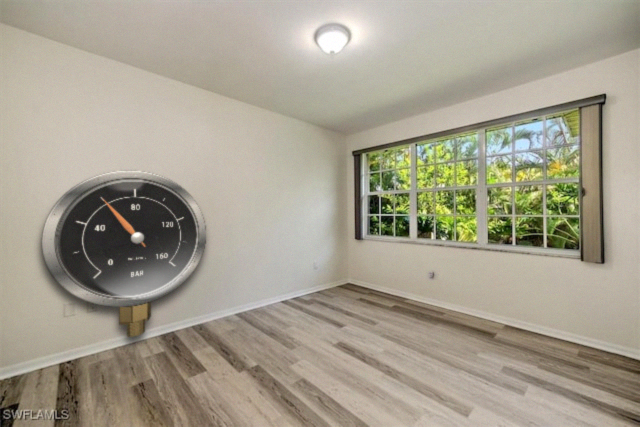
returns **60** bar
